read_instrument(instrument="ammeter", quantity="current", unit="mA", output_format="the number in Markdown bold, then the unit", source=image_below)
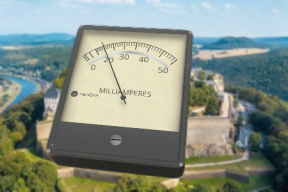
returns **20** mA
